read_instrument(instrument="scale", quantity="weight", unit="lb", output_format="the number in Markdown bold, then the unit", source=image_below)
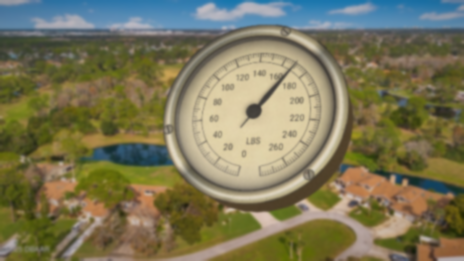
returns **170** lb
